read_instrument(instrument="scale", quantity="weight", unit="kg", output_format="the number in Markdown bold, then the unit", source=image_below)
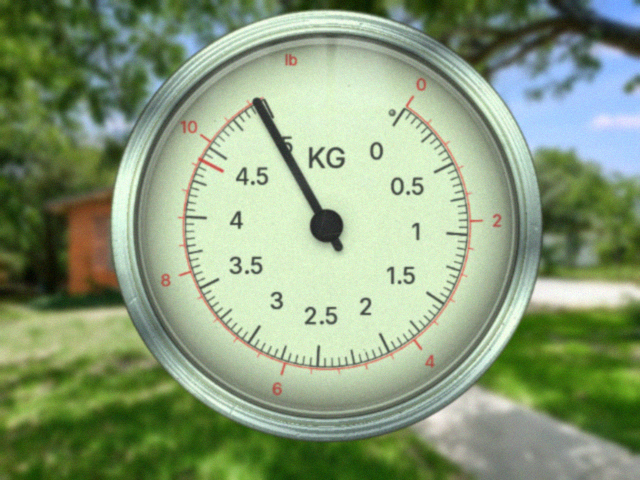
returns **4.95** kg
